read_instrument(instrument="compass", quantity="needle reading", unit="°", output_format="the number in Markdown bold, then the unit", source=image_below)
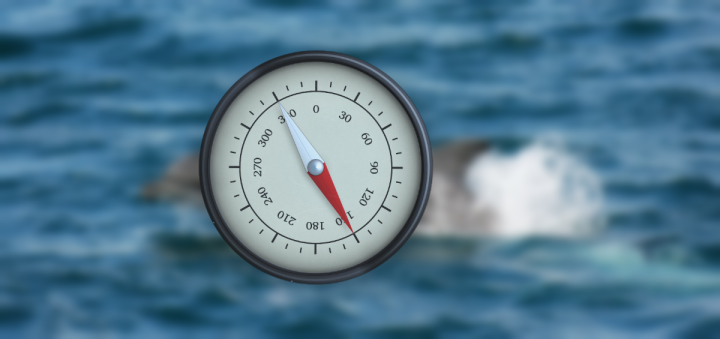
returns **150** °
